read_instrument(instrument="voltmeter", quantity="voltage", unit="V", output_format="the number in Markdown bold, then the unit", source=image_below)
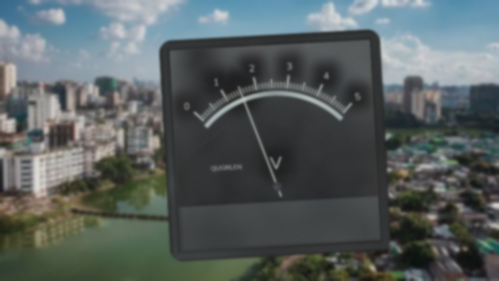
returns **1.5** V
